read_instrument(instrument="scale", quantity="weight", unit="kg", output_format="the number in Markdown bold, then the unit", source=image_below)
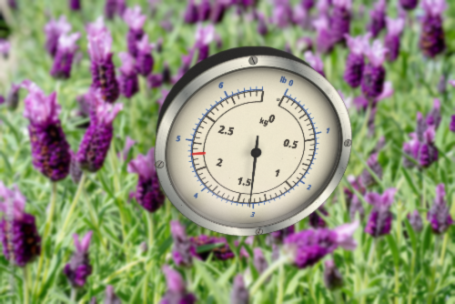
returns **1.4** kg
